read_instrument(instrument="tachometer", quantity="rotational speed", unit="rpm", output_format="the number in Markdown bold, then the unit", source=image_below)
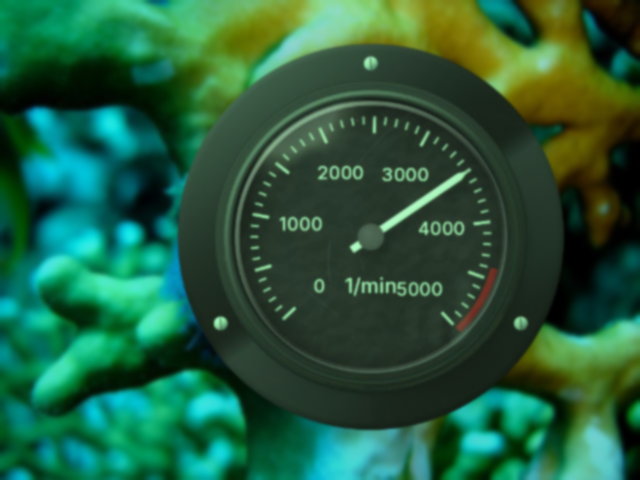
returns **3500** rpm
